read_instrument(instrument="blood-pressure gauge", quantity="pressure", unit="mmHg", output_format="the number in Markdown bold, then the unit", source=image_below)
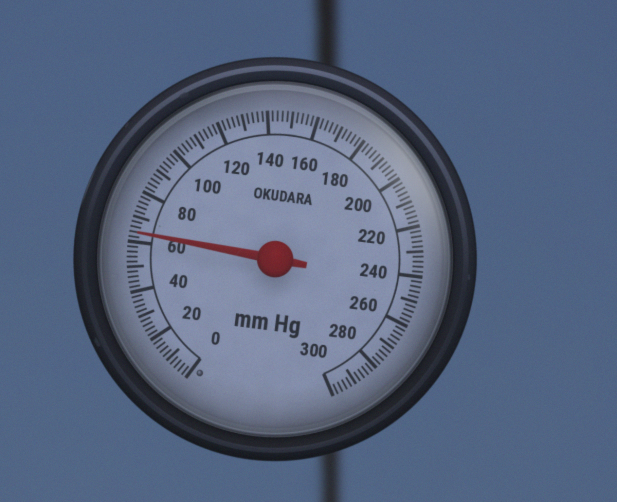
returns **64** mmHg
